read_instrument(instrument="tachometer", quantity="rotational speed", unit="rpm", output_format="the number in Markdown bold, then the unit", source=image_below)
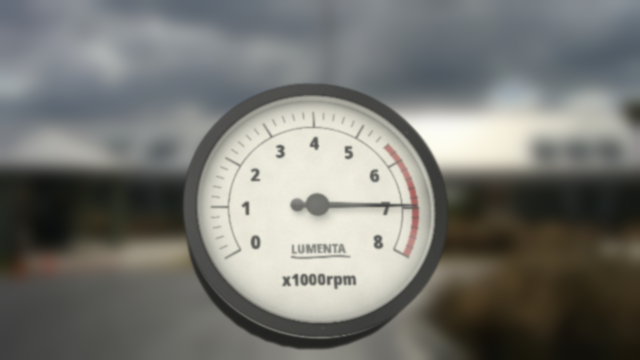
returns **7000** rpm
